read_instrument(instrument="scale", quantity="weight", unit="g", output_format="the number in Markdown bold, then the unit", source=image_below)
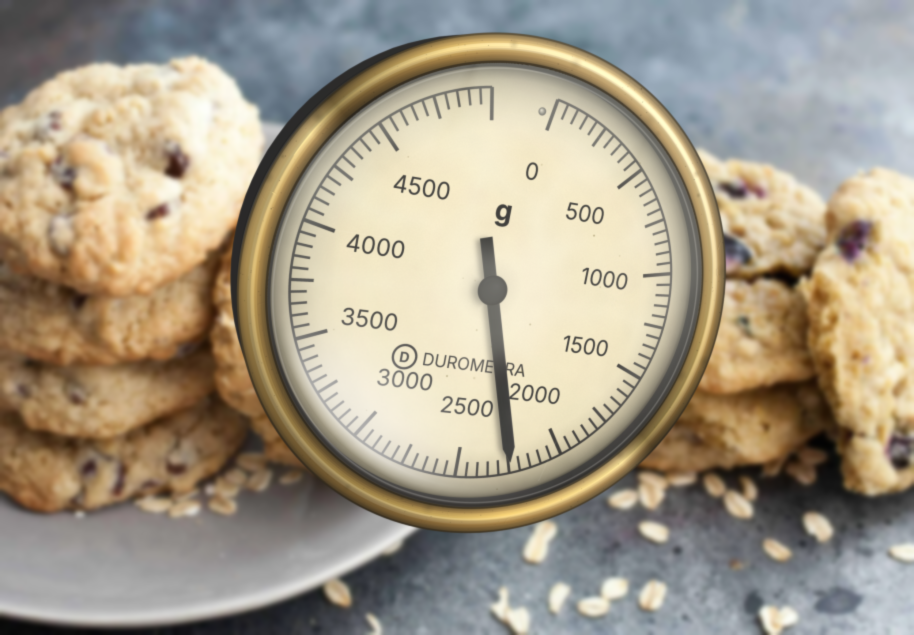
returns **2250** g
